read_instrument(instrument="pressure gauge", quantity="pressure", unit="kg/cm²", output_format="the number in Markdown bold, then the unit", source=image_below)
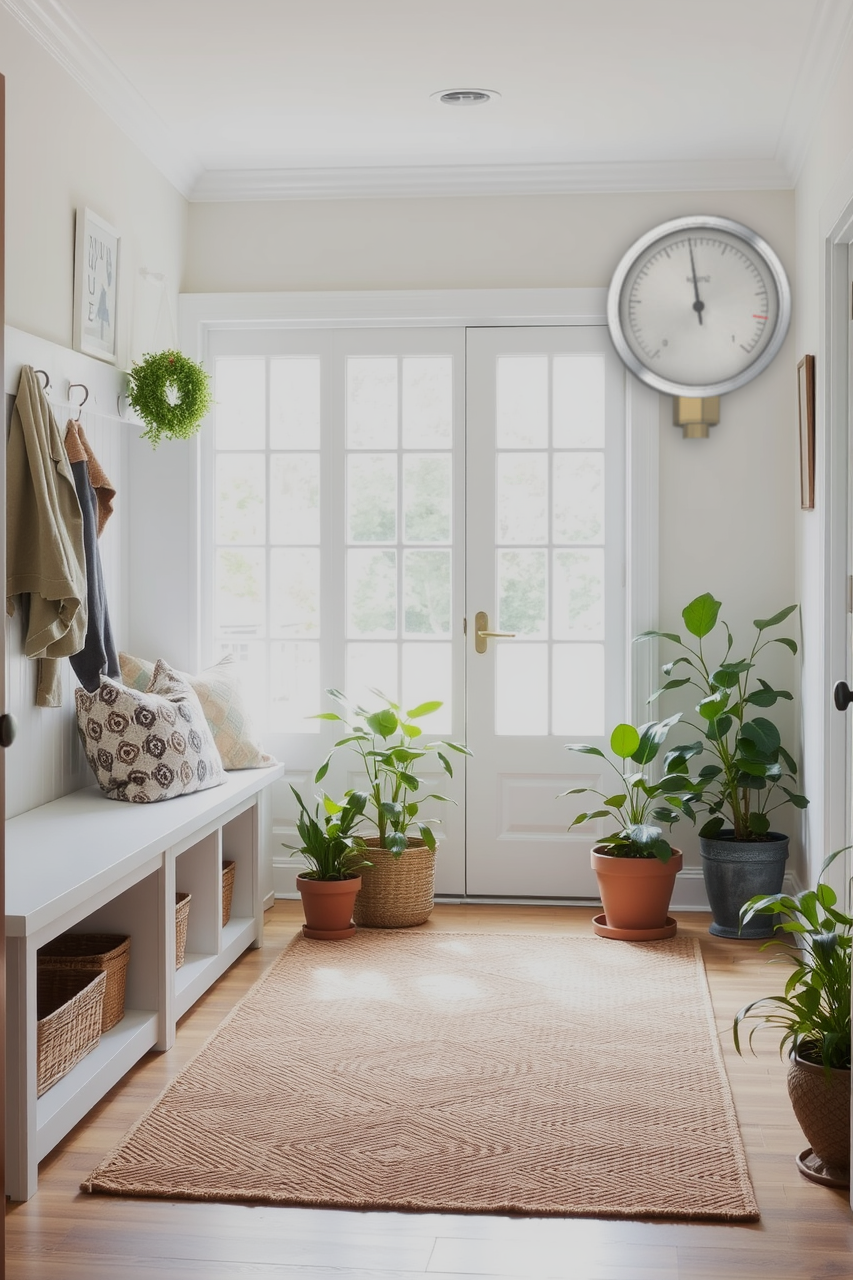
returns **0.48** kg/cm²
